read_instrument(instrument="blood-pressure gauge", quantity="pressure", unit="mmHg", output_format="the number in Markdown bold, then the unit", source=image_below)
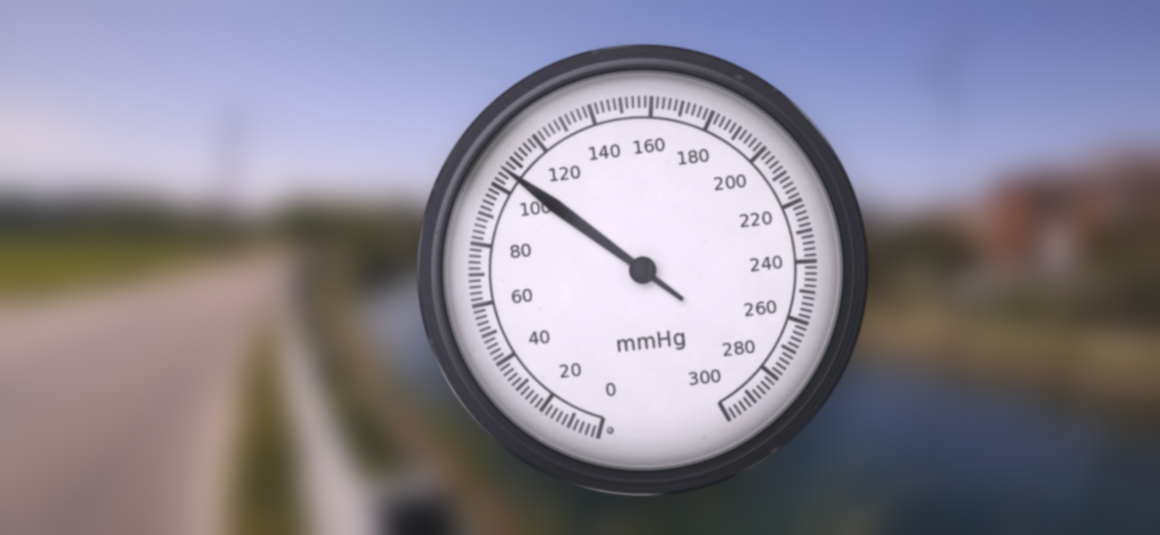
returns **106** mmHg
